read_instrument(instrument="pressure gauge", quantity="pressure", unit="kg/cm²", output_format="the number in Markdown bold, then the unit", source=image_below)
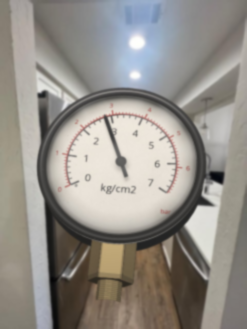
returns **2.8** kg/cm²
